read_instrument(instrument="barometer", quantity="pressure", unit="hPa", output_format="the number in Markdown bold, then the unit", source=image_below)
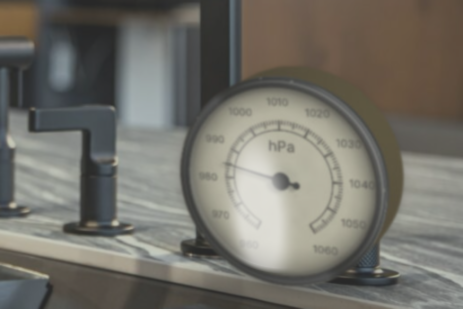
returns **985** hPa
